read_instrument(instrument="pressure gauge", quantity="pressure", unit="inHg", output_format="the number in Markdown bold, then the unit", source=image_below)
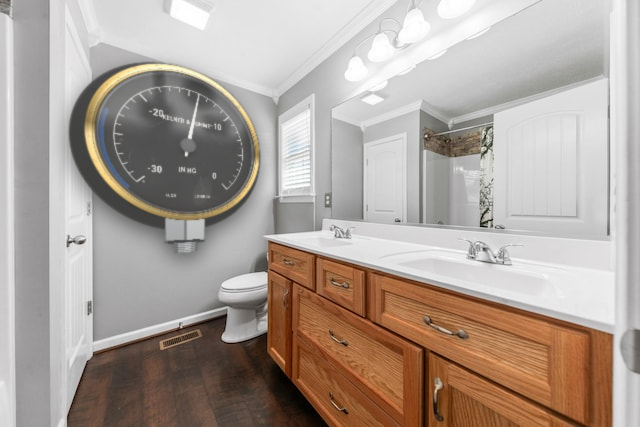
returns **-14** inHg
